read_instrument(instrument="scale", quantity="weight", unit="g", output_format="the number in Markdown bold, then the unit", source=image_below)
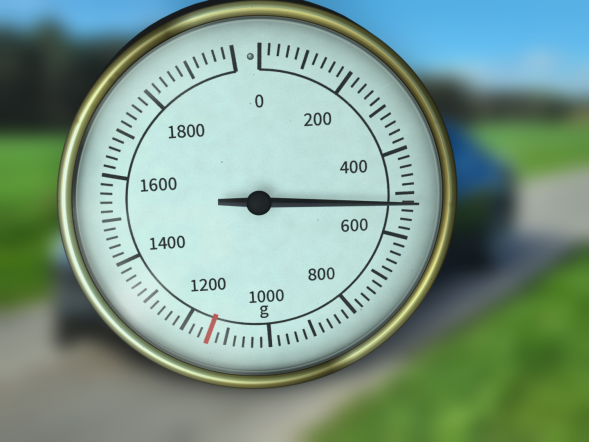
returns **520** g
